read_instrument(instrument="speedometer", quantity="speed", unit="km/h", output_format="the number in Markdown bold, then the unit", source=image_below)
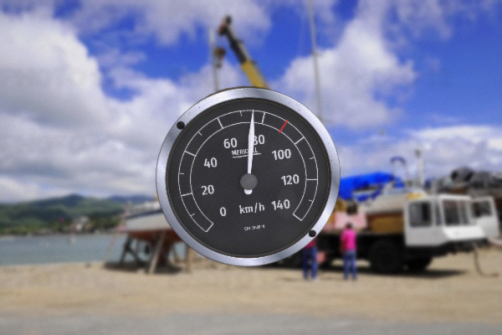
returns **75** km/h
